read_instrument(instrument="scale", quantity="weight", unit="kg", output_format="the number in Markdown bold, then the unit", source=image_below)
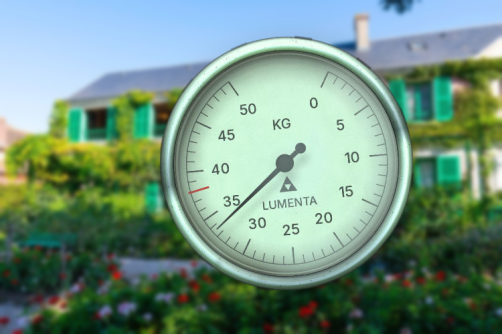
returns **33.5** kg
